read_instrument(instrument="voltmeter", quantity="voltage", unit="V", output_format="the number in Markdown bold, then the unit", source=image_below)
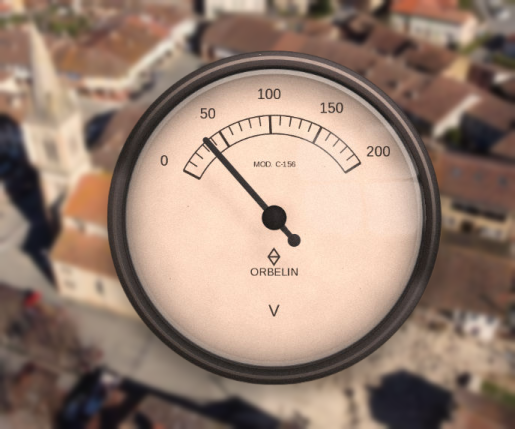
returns **35** V
